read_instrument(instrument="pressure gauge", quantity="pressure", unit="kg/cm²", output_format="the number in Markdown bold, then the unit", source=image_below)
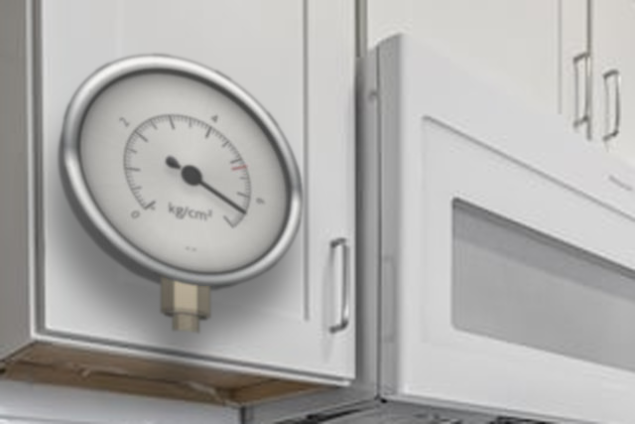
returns **6.5** kg/cm²
